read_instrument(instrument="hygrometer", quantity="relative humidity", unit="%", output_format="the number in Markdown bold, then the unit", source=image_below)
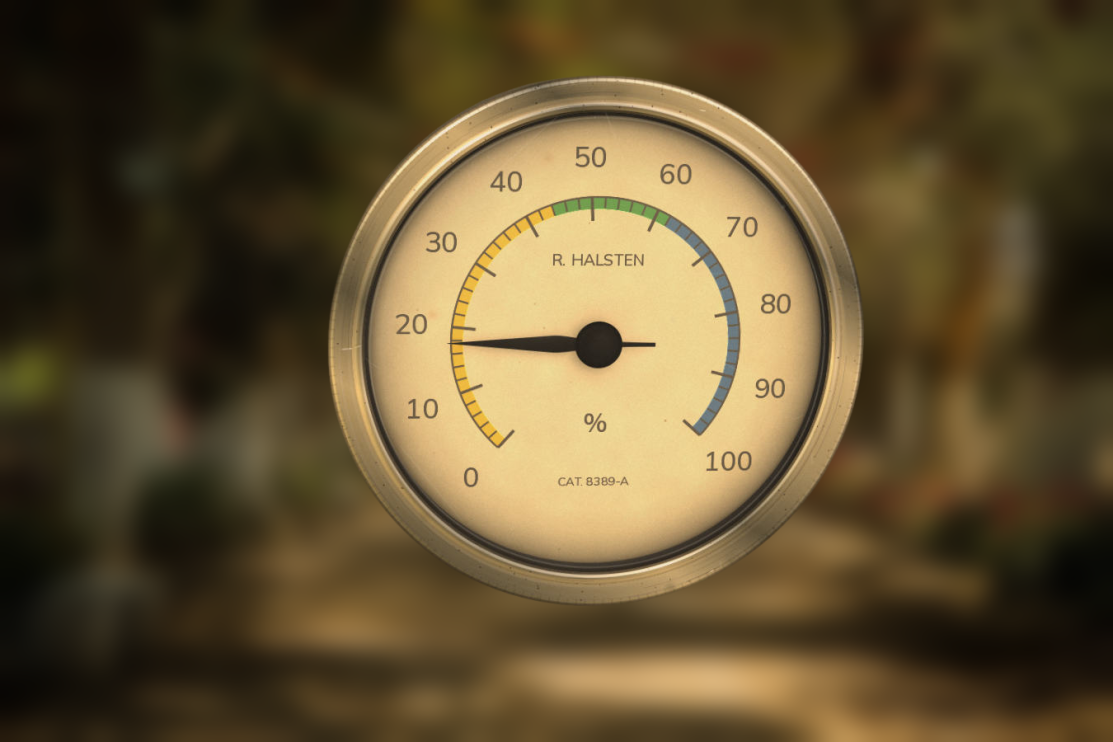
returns **18** %
